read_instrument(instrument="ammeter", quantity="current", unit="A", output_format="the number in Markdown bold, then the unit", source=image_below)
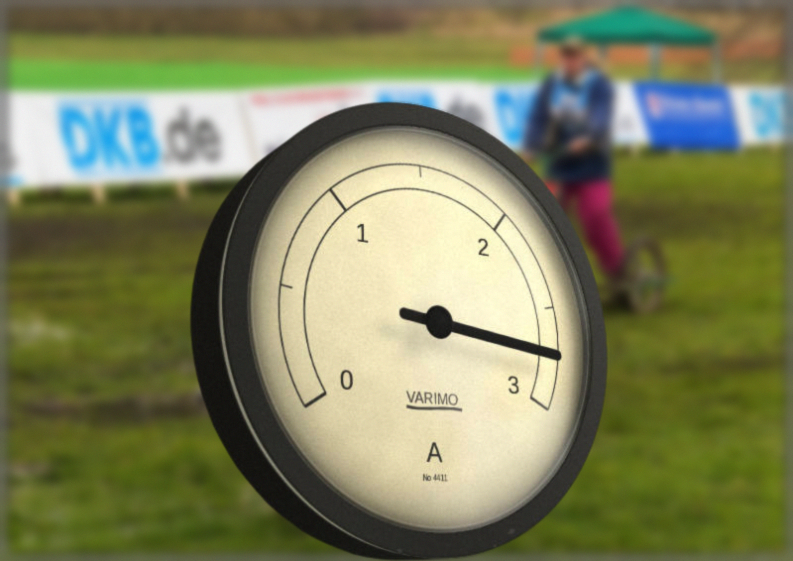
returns **2.75** A
